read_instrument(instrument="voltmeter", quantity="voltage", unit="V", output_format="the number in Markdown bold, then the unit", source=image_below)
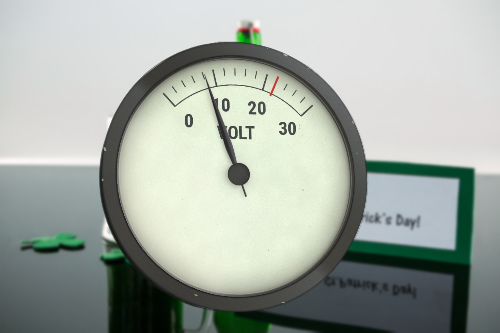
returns **8** V
